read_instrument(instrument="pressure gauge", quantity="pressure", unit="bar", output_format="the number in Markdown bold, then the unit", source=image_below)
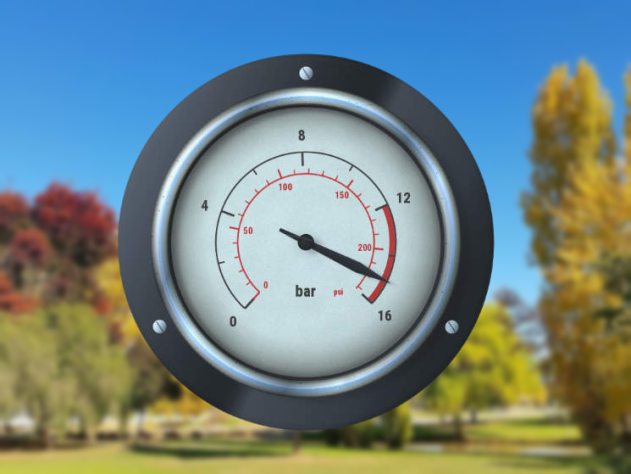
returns **15** bar
